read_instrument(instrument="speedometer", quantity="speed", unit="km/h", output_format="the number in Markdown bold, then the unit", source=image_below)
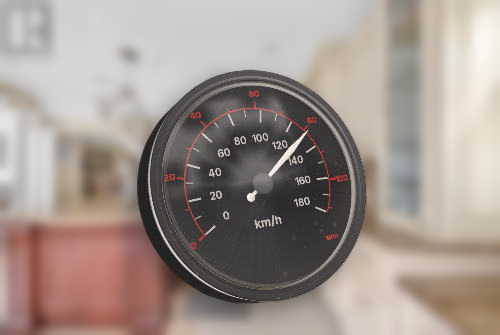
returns **130** km/h
